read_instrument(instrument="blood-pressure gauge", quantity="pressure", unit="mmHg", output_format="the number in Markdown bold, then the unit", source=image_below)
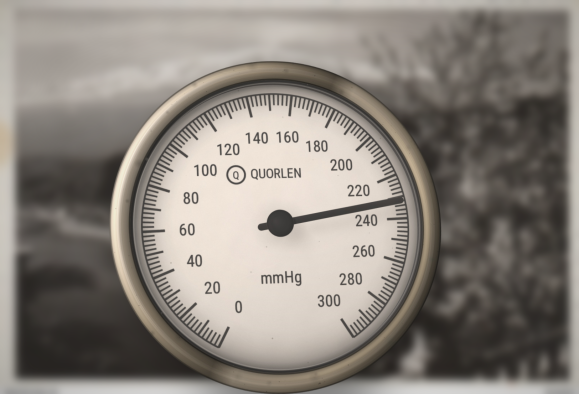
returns **232** mmHg
